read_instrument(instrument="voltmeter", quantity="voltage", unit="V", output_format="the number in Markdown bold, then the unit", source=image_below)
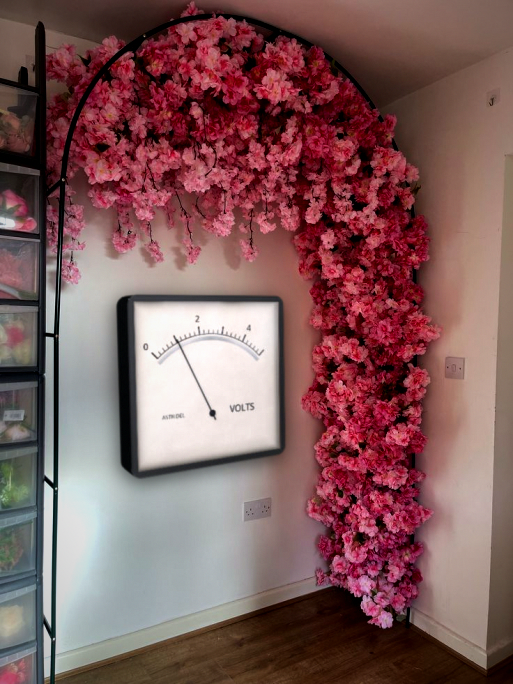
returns **1** V
